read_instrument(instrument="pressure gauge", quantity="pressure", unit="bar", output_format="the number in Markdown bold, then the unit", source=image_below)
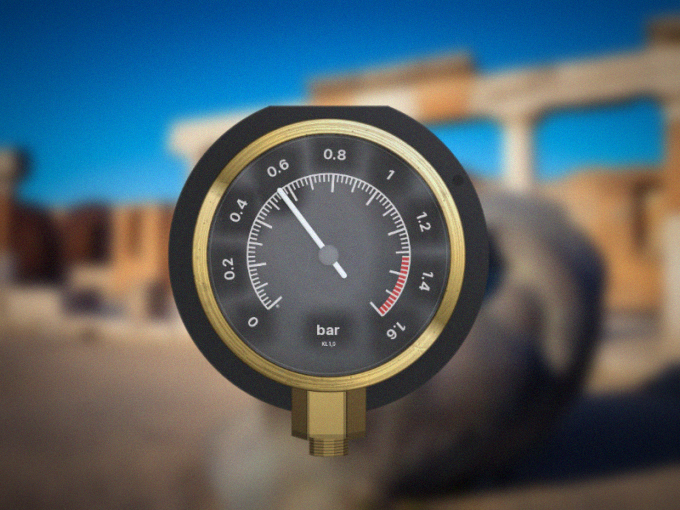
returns **0.56** bar
